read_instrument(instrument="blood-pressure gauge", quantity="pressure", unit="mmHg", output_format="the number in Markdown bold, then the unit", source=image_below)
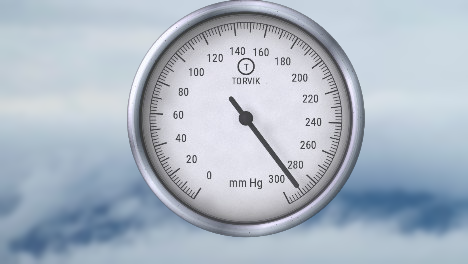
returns **290** mmHg
